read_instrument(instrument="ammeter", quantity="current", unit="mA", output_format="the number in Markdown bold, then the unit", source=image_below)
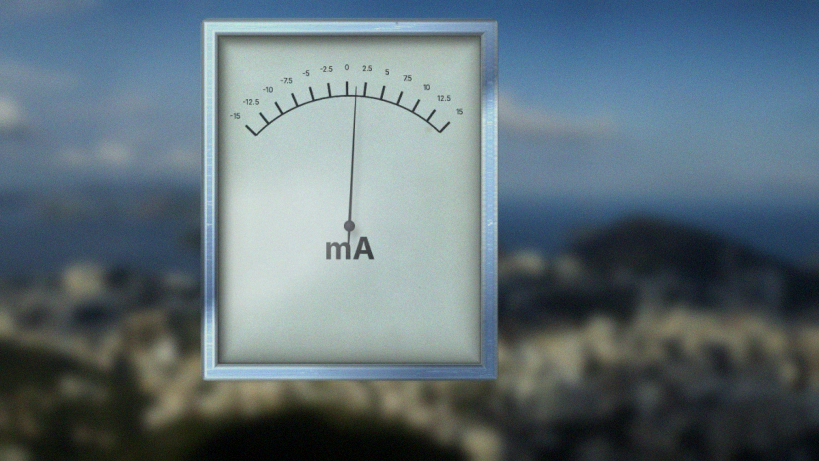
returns **1.25** mA
